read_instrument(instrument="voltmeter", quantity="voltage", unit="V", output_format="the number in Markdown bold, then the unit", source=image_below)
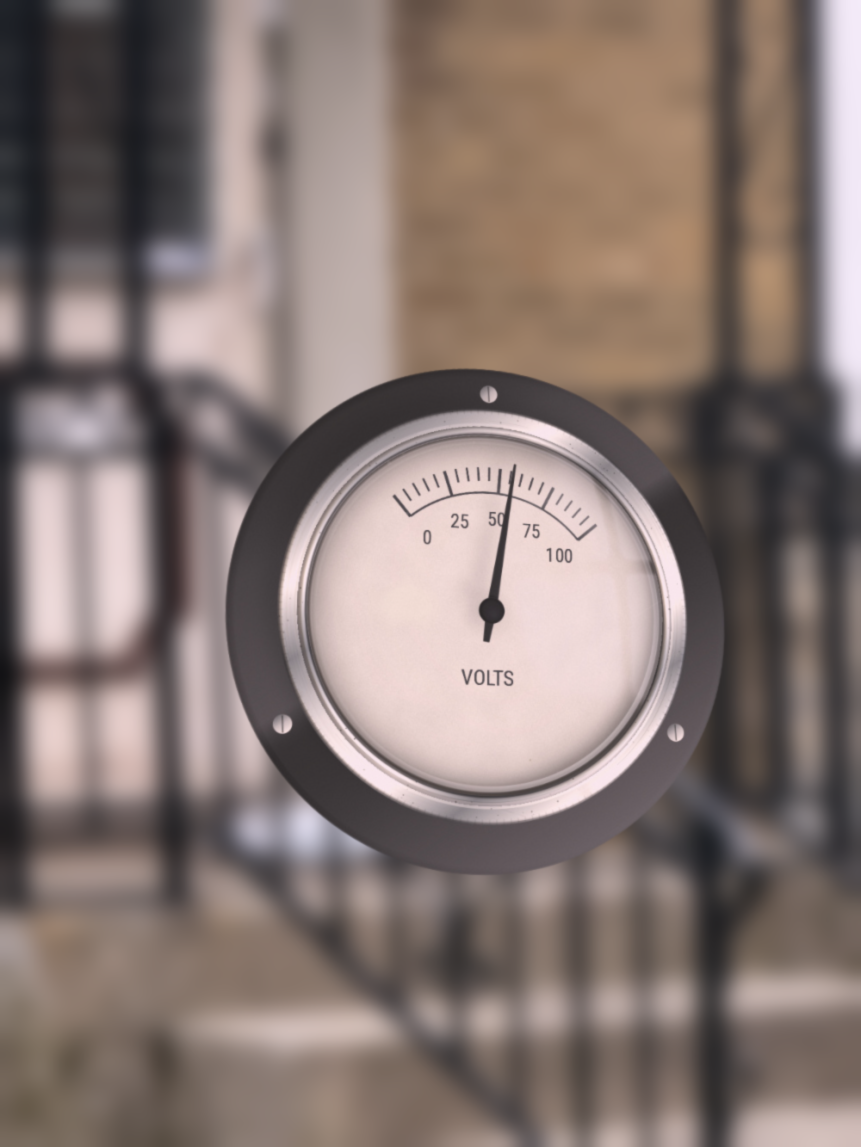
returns **55** V
